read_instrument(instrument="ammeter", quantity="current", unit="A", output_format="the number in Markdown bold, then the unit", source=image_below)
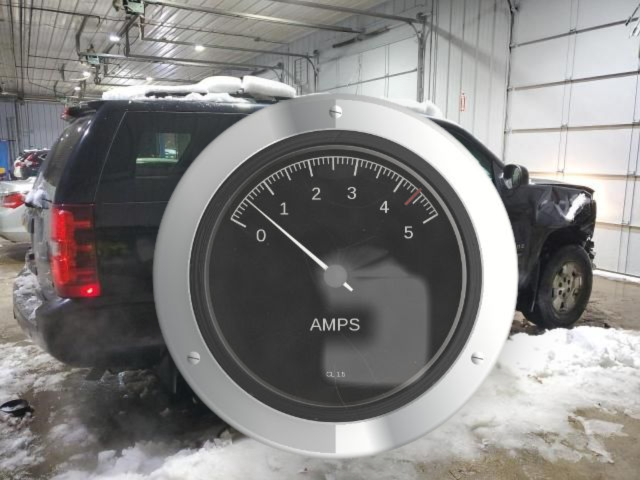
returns **0.5** A
